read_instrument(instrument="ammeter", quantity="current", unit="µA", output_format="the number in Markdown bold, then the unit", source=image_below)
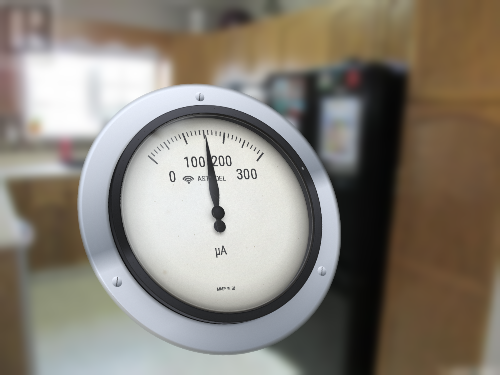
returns **150** µA
